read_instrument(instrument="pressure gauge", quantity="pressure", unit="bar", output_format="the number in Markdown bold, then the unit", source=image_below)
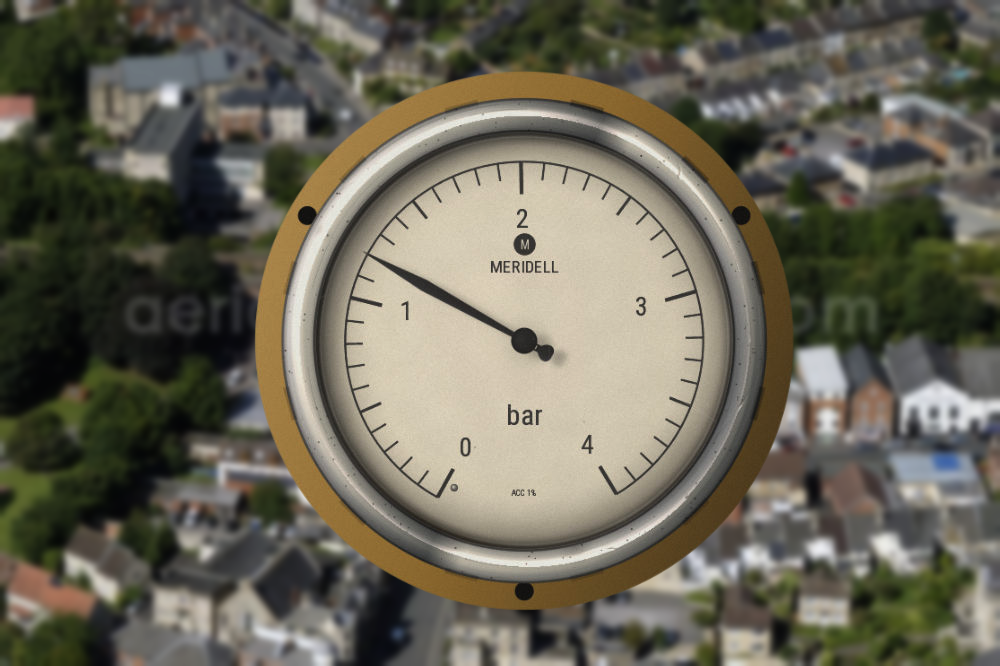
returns **1.2** bar
